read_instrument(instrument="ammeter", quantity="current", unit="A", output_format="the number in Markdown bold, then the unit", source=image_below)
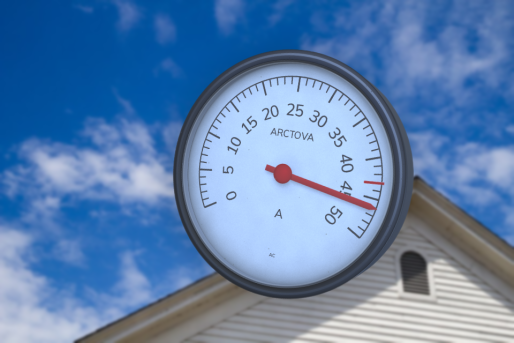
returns **46** A
